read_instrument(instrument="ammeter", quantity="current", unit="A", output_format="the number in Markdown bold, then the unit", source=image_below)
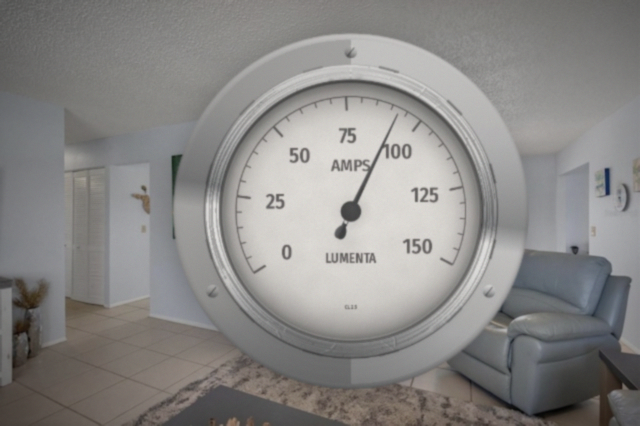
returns **92.5** A
